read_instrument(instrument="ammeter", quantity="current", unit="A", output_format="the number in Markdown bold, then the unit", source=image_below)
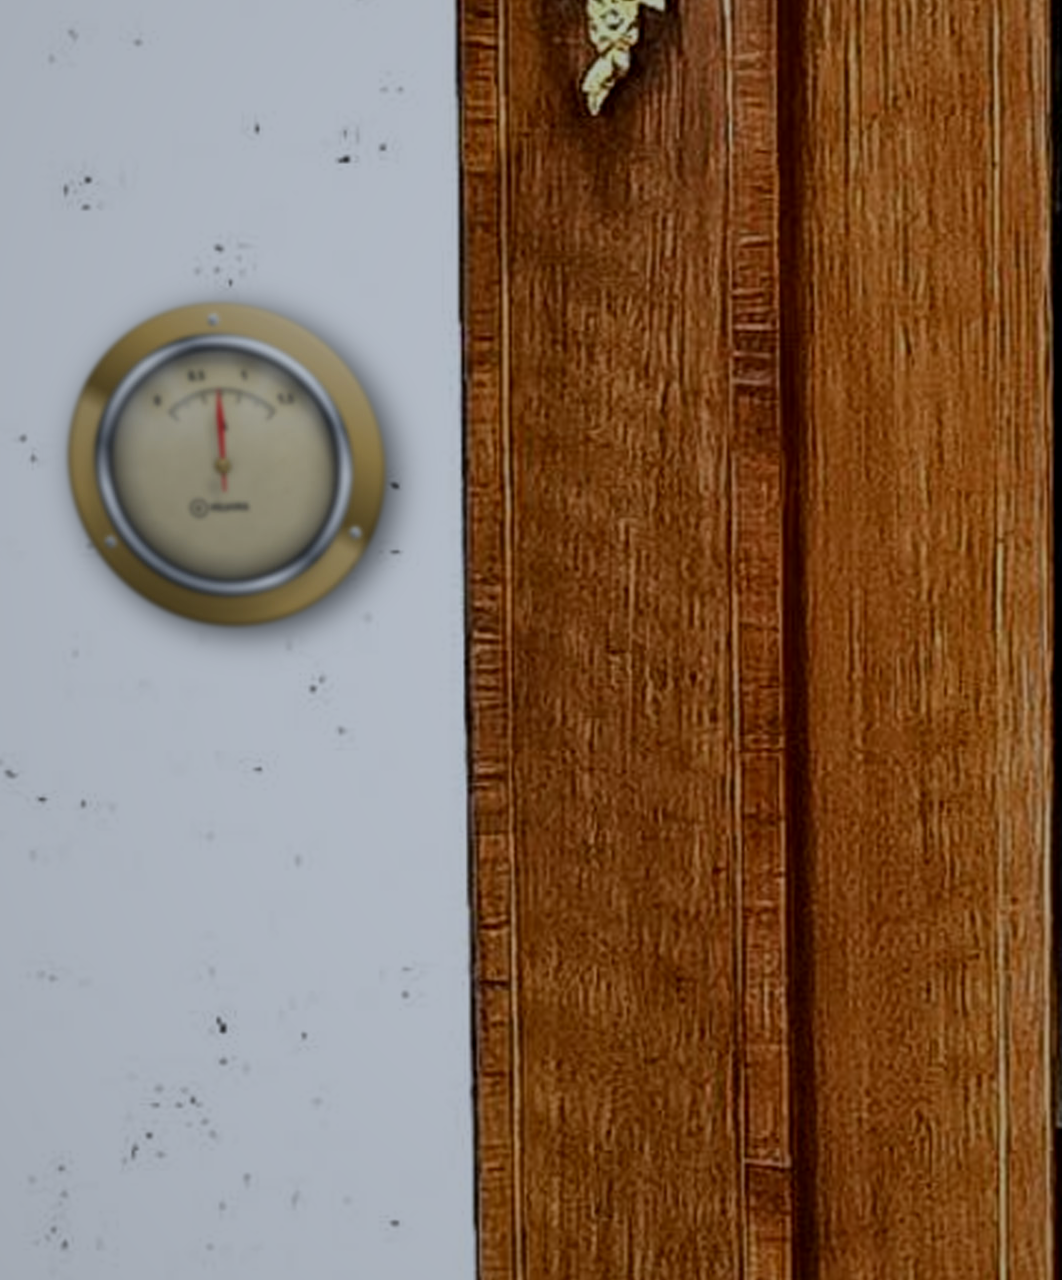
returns **0.75** A
